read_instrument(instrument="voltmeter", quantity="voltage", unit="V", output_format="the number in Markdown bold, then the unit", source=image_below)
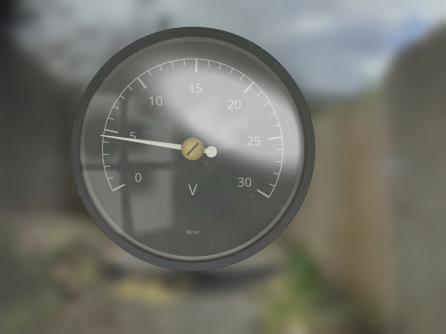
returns **4.5** V
